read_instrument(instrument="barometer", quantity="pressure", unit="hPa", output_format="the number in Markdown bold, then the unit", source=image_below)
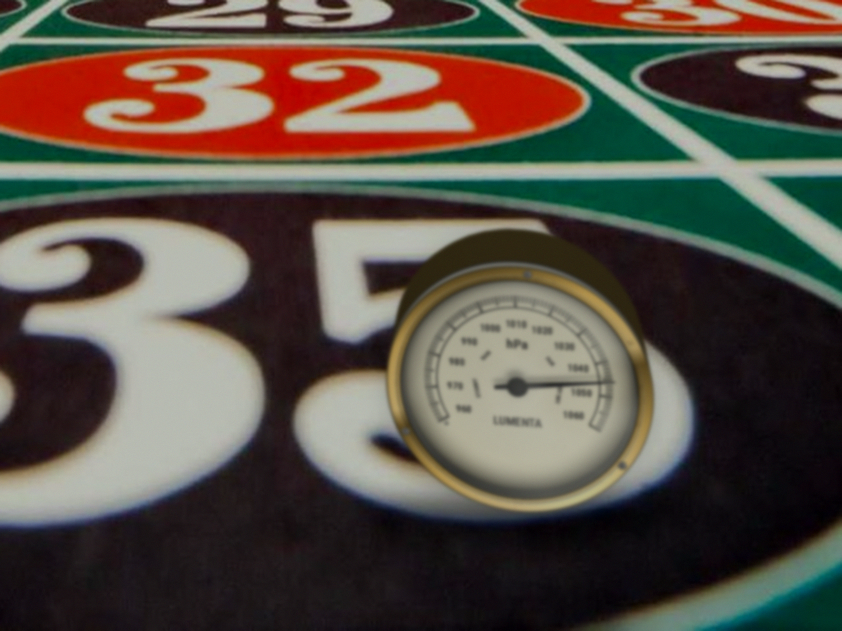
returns **1045** hPa
